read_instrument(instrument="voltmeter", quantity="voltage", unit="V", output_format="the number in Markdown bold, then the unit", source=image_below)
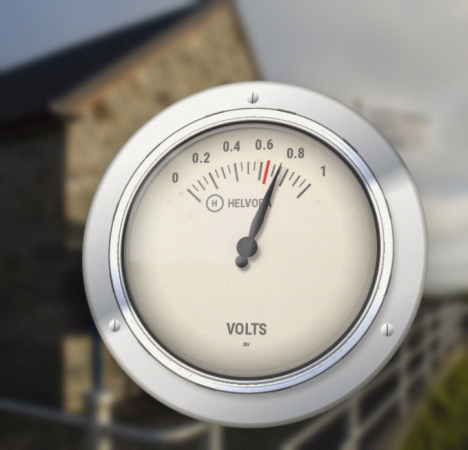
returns **0.75** V
